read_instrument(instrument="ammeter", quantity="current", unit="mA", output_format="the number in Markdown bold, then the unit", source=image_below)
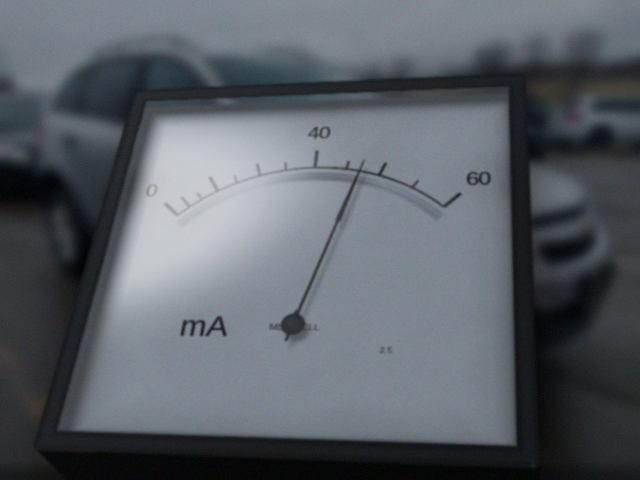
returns **47.5** mA
